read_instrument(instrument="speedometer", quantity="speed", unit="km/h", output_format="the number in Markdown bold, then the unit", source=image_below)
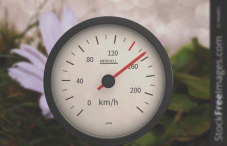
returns **155** km/h
